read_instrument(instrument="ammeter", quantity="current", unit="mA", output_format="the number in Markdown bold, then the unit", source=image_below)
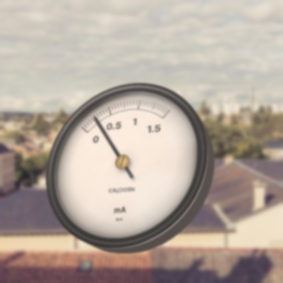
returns **0.25** mA
